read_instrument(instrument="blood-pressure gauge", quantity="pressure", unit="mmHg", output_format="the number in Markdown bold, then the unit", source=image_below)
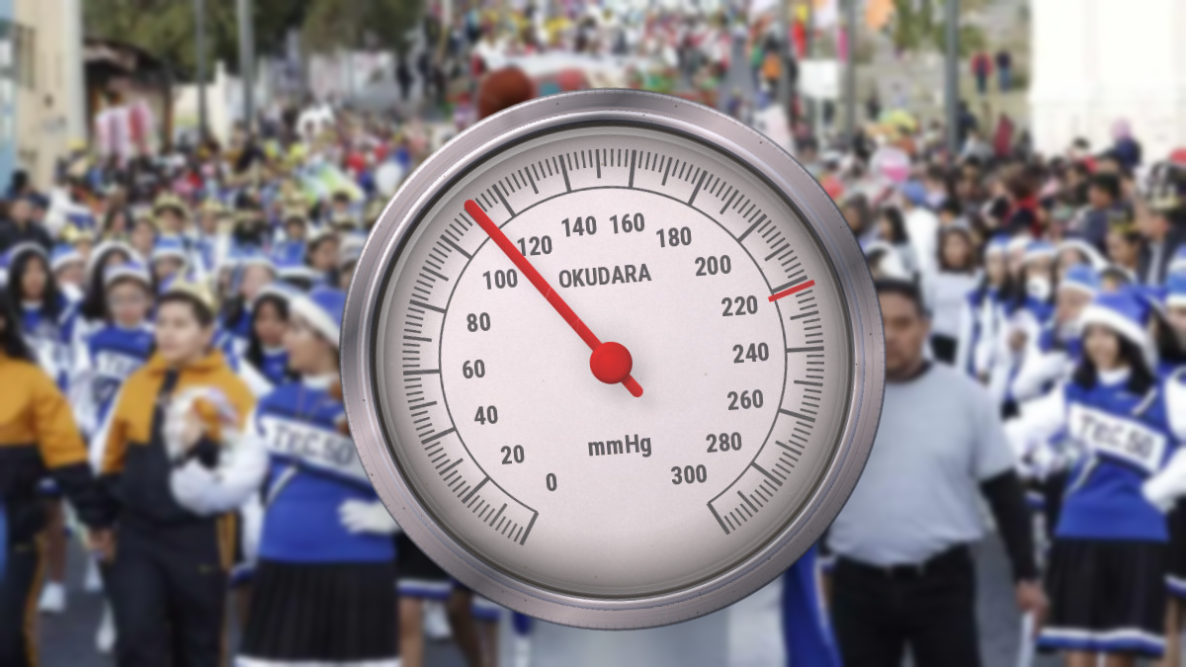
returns **112** mmHg
